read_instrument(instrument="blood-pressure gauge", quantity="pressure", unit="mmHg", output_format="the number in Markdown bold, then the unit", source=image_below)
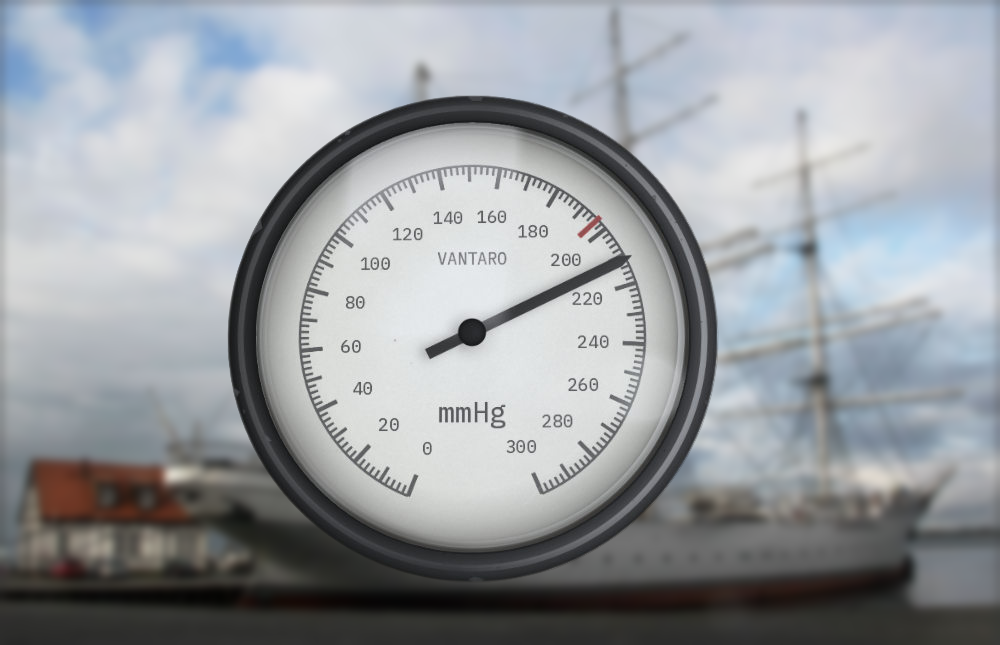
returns **212** mmHg
